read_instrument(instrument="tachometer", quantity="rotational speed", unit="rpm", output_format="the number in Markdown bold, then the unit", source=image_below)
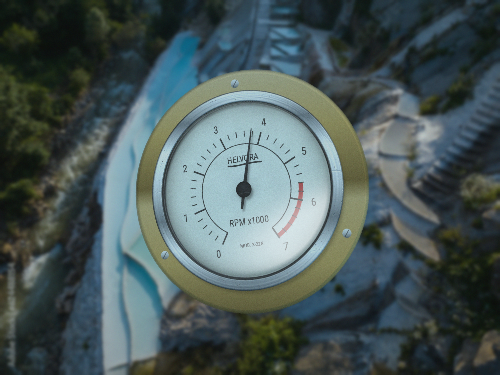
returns **3800** rpm
